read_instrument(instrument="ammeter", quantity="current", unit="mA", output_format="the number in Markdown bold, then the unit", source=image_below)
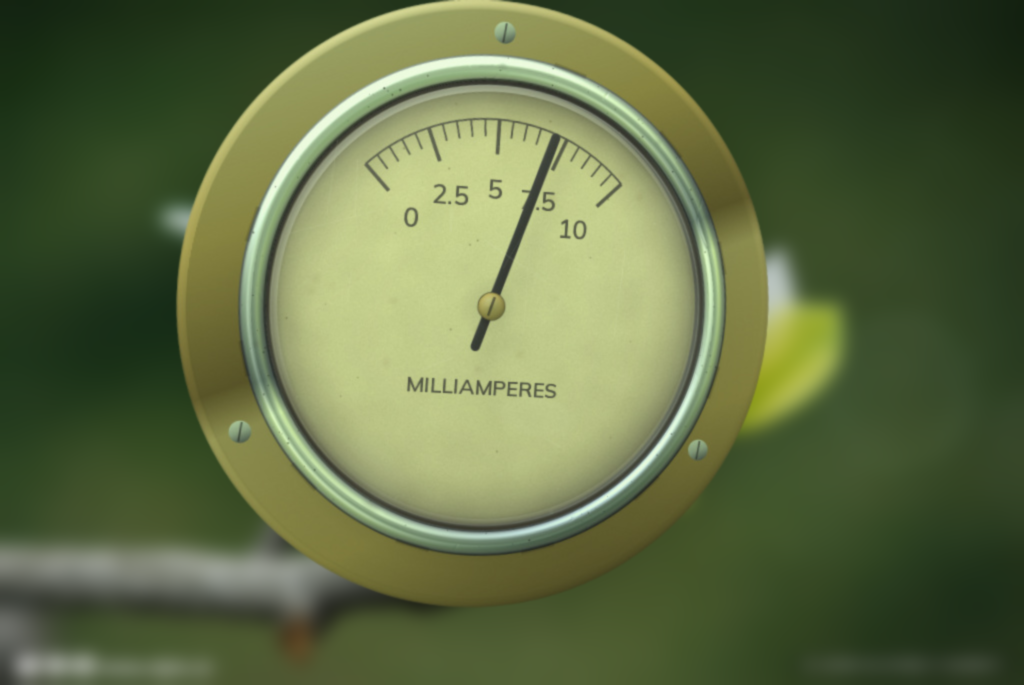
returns **7** mA
